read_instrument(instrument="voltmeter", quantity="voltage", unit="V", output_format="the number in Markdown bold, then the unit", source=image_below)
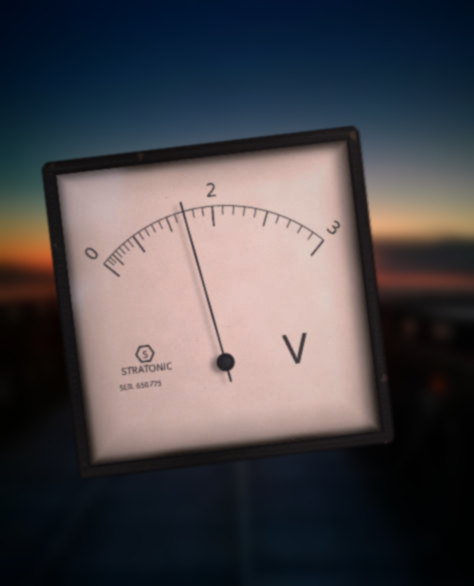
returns **1.7** V
